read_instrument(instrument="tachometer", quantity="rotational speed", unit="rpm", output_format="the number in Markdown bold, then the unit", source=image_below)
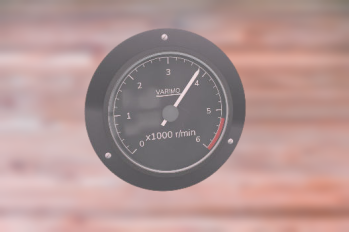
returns **3800** rpm
